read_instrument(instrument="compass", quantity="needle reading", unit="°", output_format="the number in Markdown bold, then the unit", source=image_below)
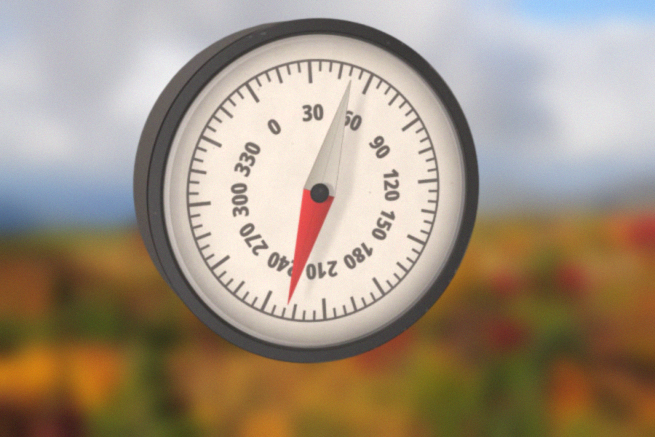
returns **230** °
